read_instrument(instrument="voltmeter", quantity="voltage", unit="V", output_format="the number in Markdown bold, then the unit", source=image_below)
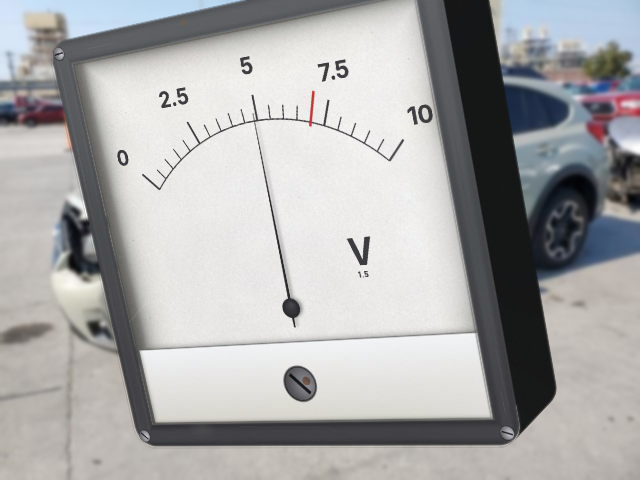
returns **5** V
